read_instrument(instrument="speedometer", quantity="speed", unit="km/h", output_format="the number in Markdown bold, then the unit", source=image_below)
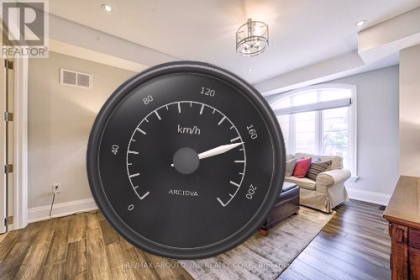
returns **165** km/h
